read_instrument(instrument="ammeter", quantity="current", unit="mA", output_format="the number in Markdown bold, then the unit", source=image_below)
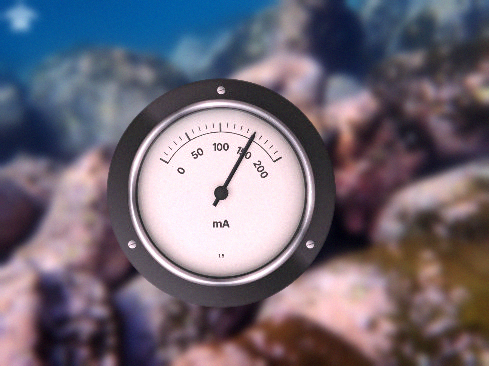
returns **150** mA
